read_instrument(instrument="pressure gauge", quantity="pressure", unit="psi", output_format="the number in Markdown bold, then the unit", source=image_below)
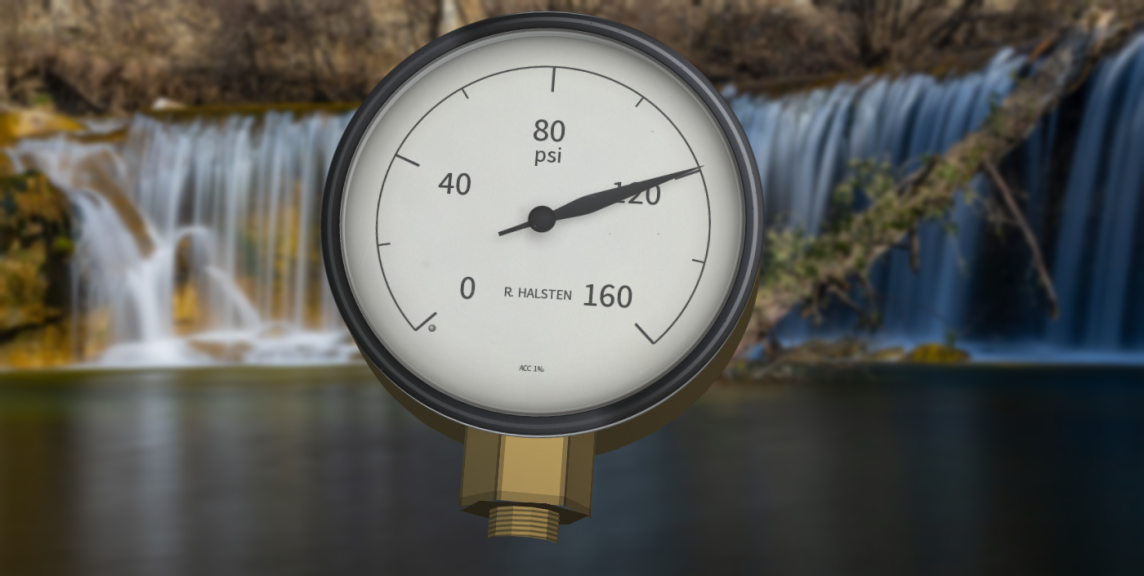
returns **120** psi
